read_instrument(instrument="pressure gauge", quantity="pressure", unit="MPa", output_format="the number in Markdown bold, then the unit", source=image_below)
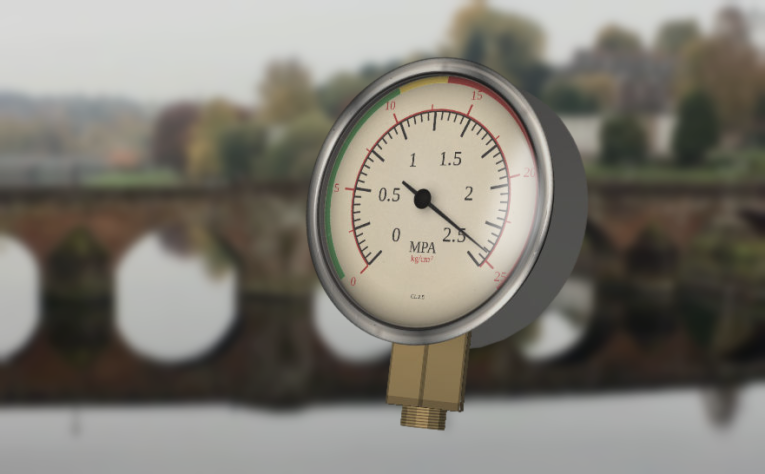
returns **2.4** MPa
